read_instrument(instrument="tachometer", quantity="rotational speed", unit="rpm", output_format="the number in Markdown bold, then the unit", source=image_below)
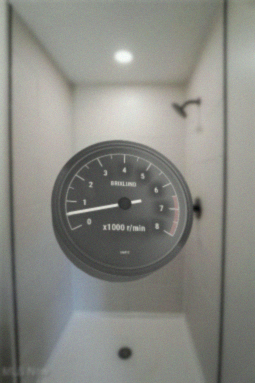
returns **500** rpm
